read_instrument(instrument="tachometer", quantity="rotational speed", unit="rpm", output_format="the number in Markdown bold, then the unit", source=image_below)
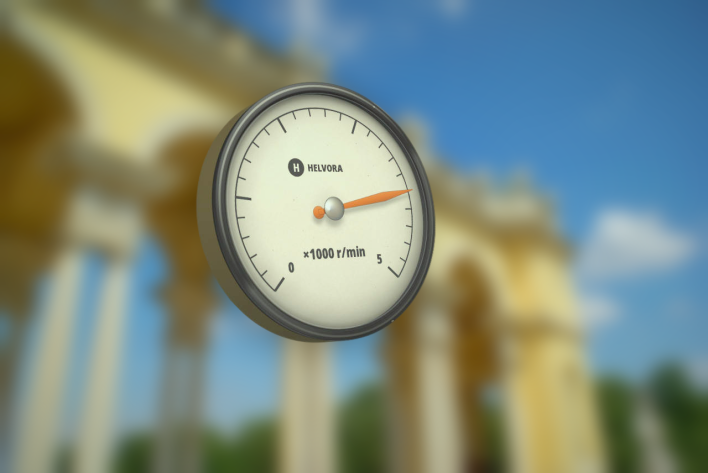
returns **4000** rpm
